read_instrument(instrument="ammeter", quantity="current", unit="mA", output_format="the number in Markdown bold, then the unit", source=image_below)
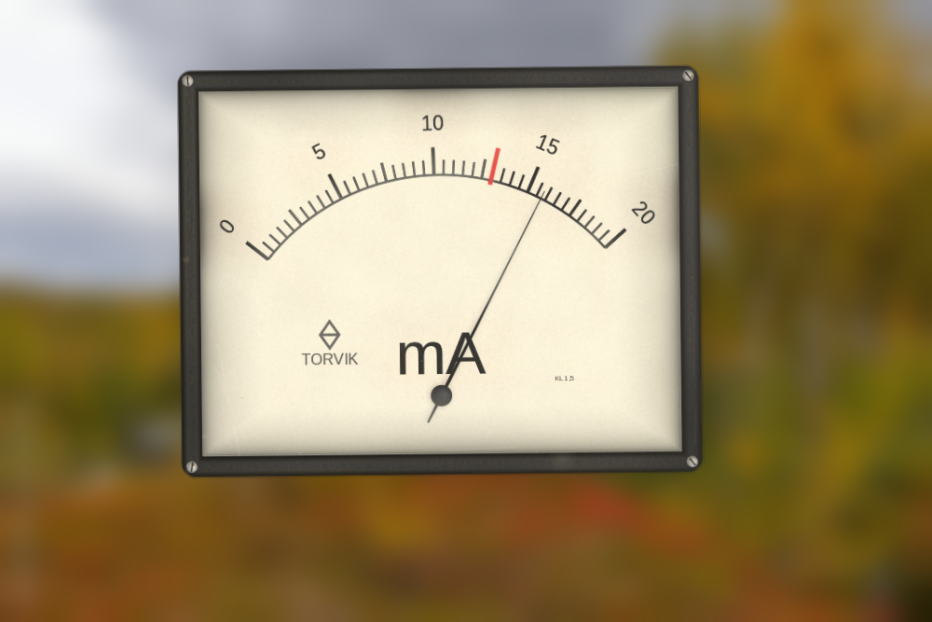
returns **15.75** mA
